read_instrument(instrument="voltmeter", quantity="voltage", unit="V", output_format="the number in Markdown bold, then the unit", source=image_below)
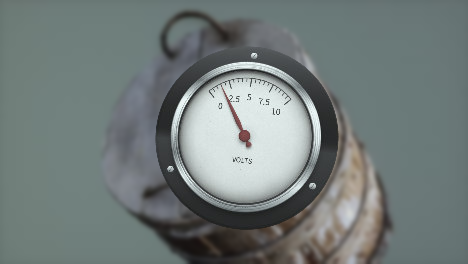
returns **1.5** V
